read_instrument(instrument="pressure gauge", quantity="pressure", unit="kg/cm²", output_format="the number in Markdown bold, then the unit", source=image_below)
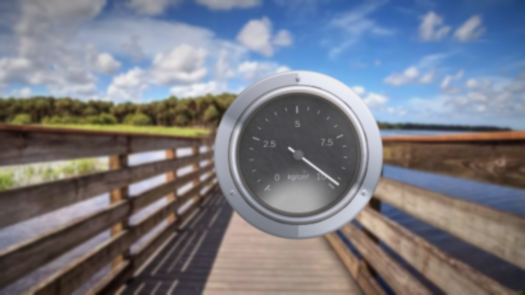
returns **9.75** kg/cm²
